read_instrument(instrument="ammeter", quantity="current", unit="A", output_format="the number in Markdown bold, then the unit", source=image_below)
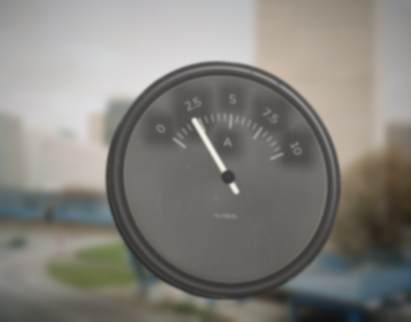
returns **2** A
